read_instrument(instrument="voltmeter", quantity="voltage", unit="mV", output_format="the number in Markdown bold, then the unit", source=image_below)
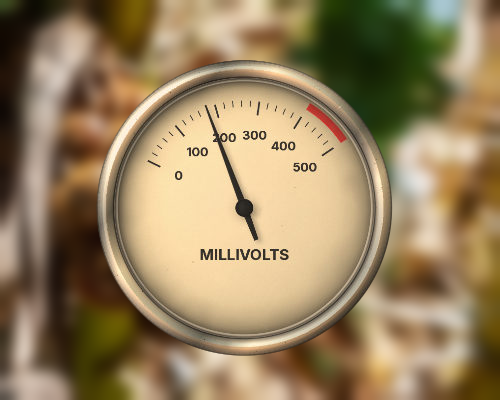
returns **180** mV
